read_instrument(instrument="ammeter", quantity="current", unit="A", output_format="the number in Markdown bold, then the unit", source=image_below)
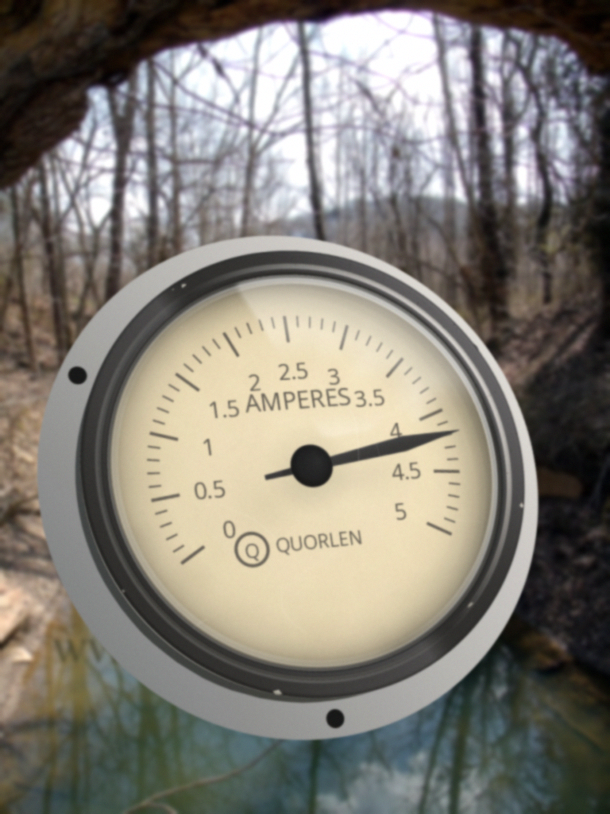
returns **4.2** A
